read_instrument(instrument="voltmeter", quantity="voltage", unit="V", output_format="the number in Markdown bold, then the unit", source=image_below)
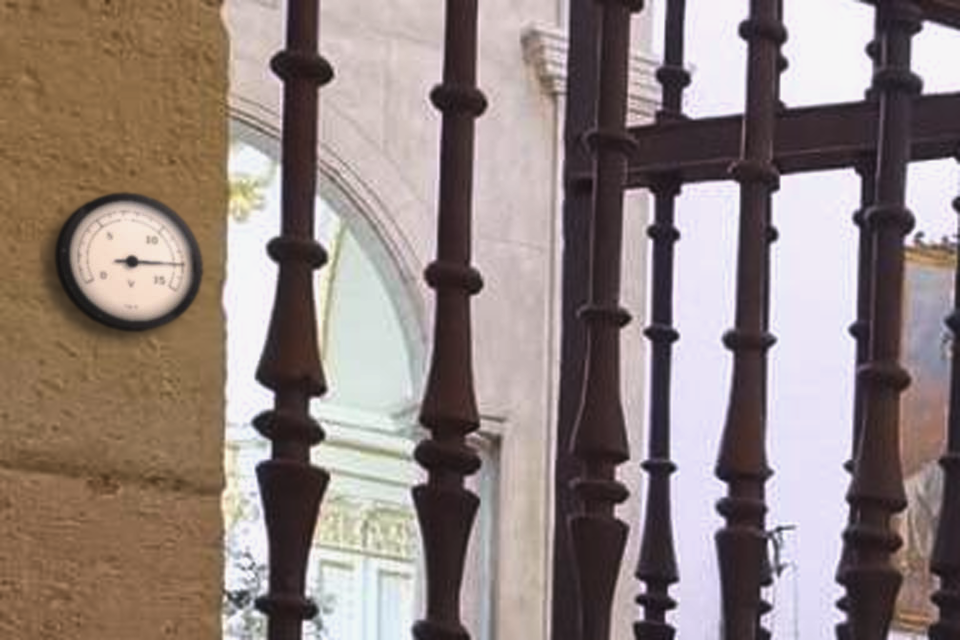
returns **13** V
